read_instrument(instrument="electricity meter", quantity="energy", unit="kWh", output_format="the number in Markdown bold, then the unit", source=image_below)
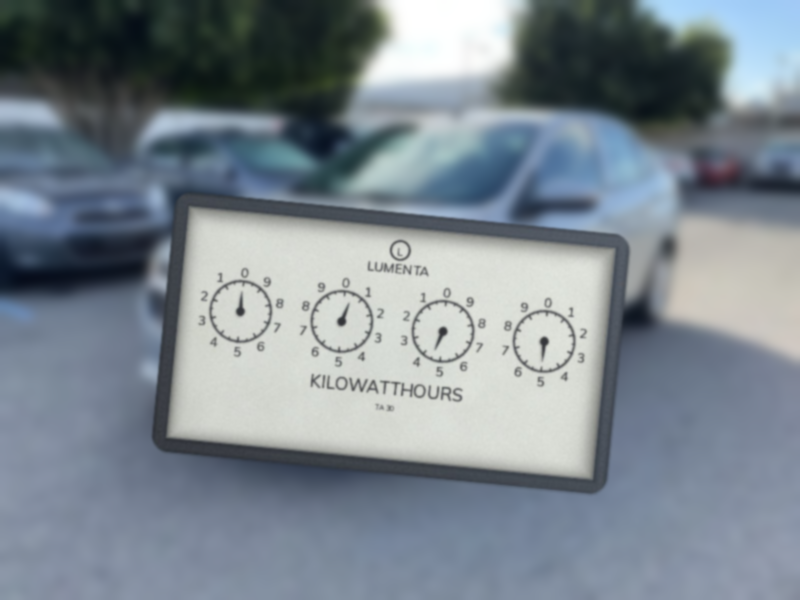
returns **45** kWh
